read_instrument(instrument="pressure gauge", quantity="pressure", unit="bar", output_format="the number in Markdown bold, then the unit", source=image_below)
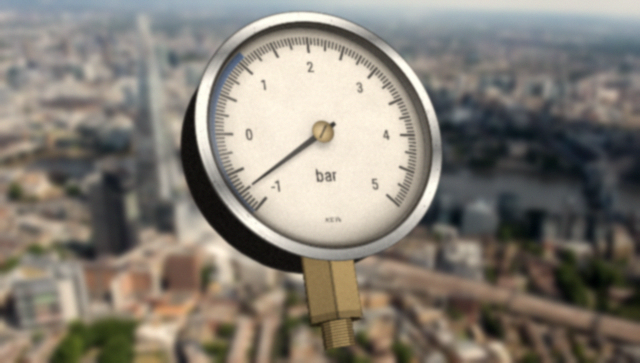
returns **-0.75** bar
